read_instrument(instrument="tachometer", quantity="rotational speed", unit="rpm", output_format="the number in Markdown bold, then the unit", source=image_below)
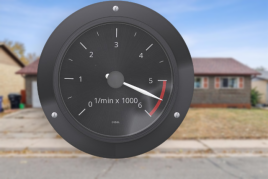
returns **5500** rpm
